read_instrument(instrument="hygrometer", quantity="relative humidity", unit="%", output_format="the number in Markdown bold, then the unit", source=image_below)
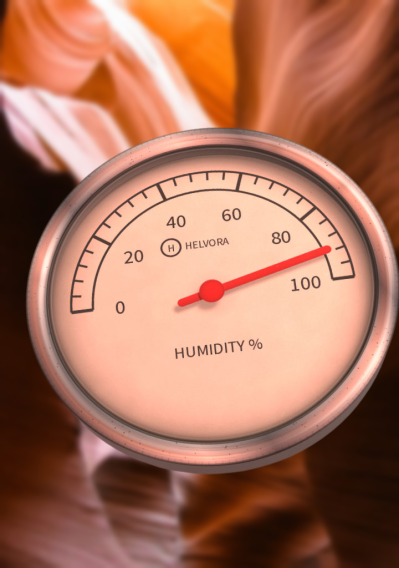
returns **92** %
